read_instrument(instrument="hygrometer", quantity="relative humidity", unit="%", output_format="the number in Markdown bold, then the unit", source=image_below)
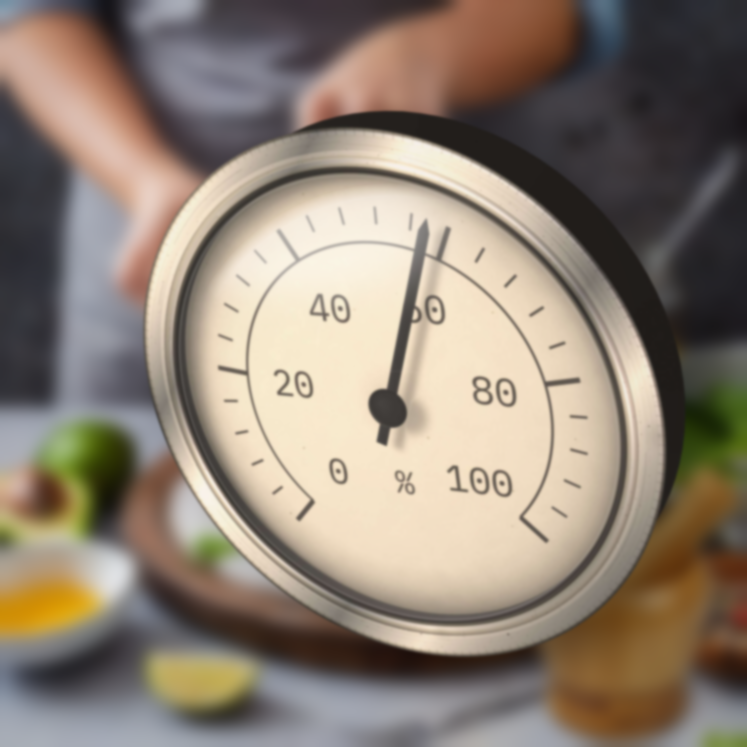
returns **58** %
